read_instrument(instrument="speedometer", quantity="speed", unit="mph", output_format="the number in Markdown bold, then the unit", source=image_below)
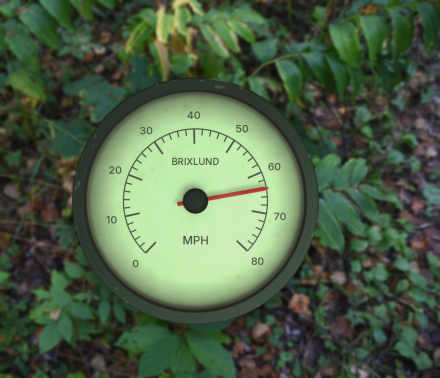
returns **64** mph
